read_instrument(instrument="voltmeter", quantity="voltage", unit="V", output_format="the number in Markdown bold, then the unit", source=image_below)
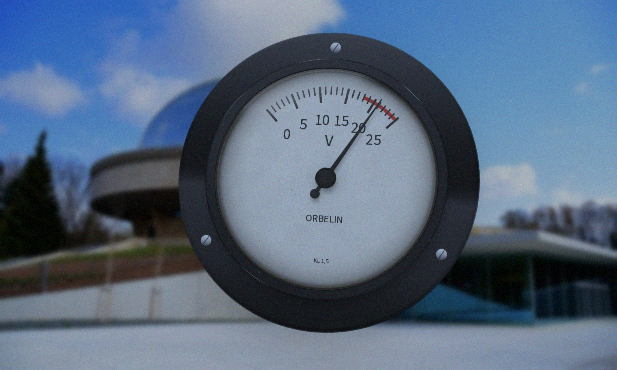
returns **21** V
